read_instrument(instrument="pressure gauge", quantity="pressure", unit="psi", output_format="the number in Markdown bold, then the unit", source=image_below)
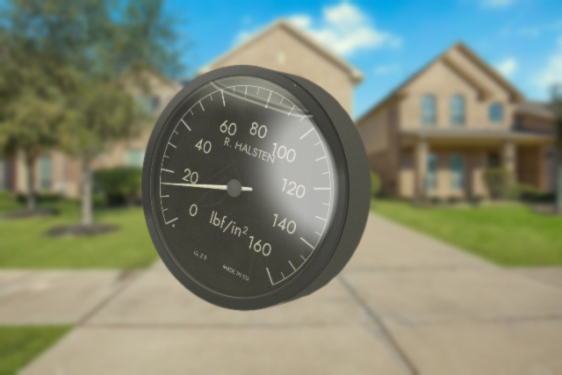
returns **15** psi
